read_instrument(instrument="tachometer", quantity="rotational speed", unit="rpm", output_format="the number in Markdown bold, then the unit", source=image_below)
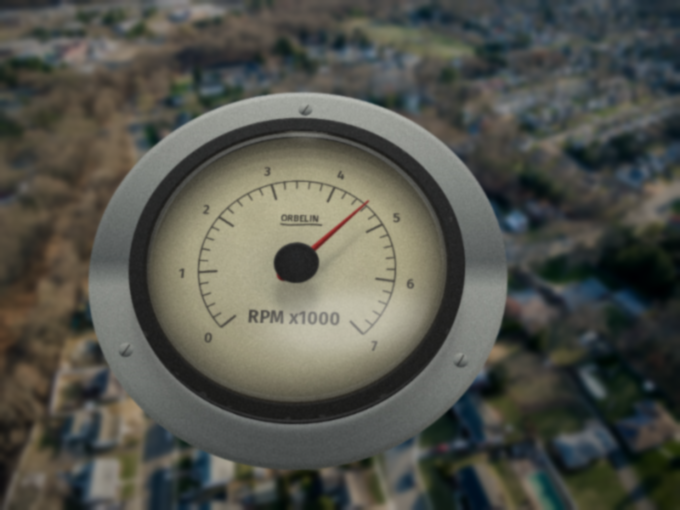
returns **4600** rpm
